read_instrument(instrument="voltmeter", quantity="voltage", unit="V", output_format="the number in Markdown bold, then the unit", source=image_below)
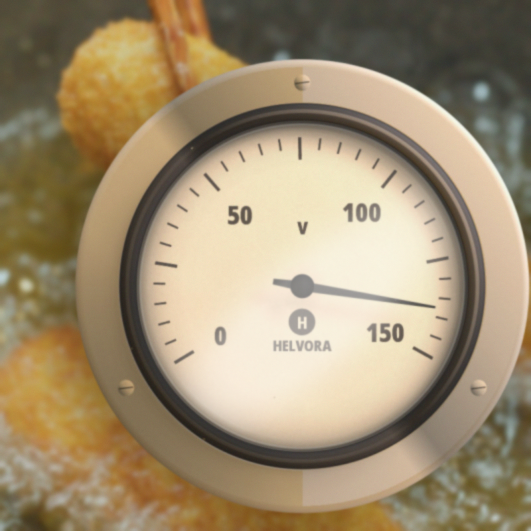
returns **137.5** V
